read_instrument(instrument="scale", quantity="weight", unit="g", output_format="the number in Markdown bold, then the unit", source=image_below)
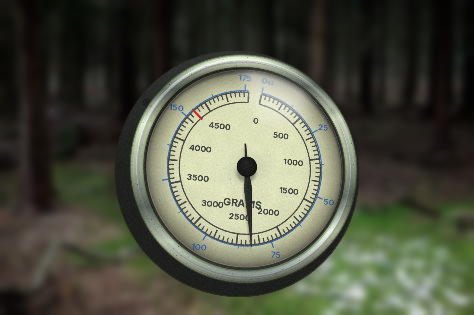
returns **2350** g
